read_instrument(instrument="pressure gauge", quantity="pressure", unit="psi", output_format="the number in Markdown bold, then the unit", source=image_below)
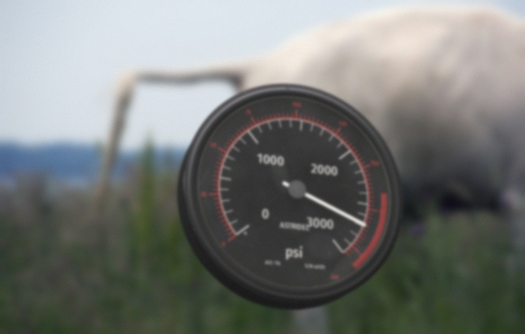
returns **2700** psi
